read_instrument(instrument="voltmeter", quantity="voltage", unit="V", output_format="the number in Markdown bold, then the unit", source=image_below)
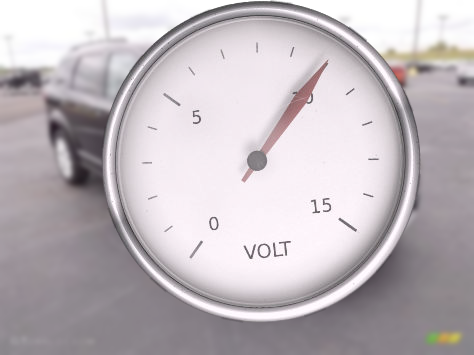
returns **10** V
